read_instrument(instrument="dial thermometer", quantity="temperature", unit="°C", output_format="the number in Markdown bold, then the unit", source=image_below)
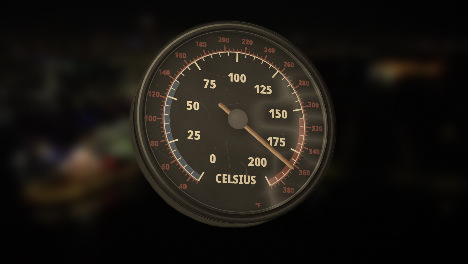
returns **185** °C
